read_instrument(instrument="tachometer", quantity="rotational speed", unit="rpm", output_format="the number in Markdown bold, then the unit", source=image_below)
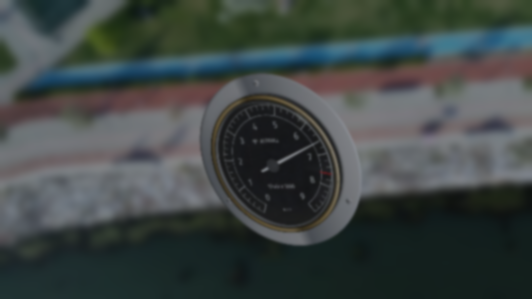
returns **6600** rpm
